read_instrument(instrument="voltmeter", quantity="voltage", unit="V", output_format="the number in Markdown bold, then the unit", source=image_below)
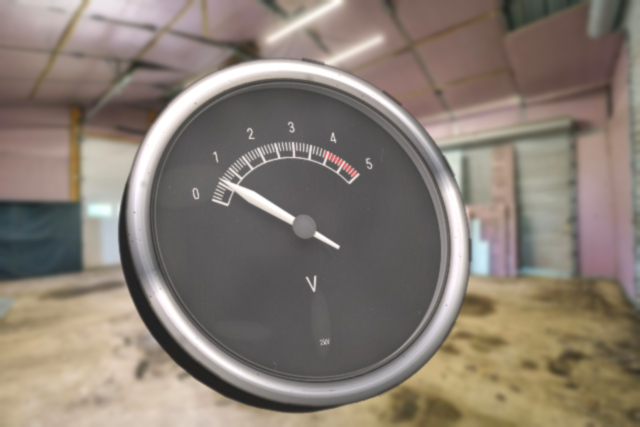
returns **0.5** V
